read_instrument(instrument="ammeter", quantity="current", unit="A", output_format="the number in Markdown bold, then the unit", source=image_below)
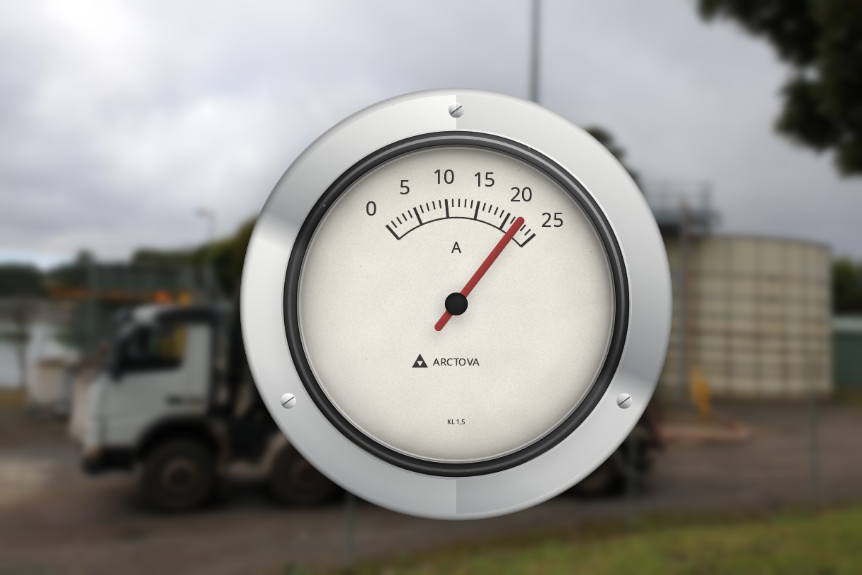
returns **22** A
